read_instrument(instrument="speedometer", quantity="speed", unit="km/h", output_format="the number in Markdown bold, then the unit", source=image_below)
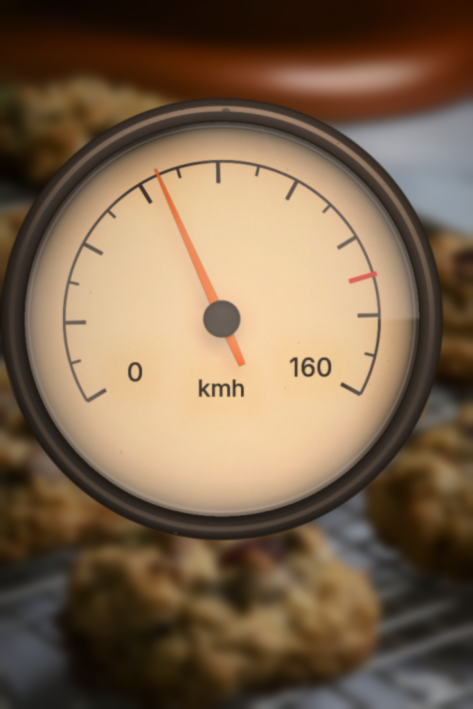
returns **65** km/h
